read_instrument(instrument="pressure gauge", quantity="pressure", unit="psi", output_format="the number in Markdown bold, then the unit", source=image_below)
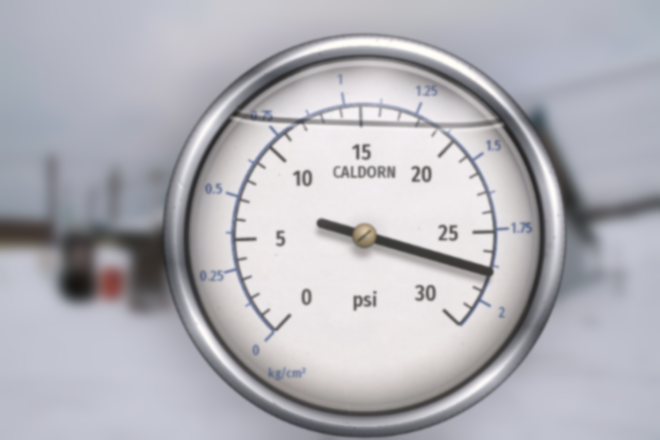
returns **27** psi
